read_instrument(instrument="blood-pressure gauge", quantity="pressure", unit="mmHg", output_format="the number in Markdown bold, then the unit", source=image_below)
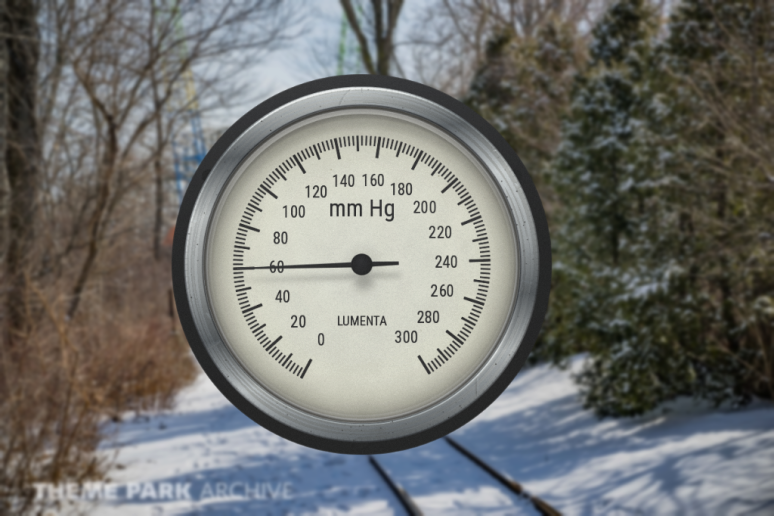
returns **60** mmHg
